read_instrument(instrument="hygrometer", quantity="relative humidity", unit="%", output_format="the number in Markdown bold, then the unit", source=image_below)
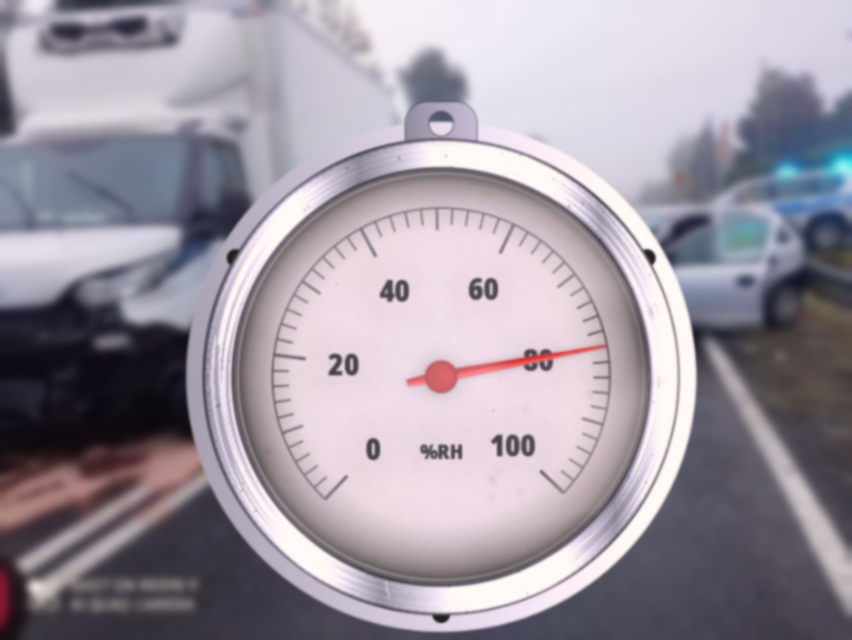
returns **80** %
